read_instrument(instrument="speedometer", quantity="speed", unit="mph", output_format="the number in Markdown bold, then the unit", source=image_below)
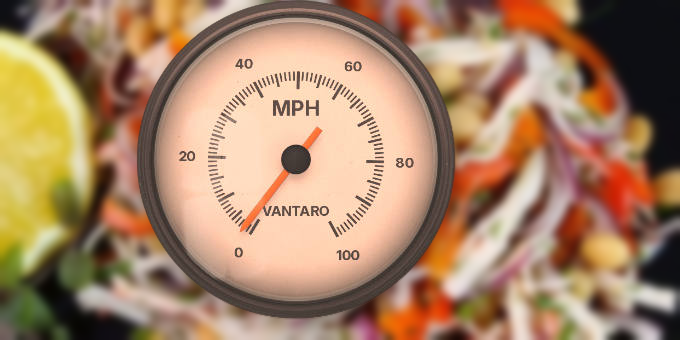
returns **2** mph
